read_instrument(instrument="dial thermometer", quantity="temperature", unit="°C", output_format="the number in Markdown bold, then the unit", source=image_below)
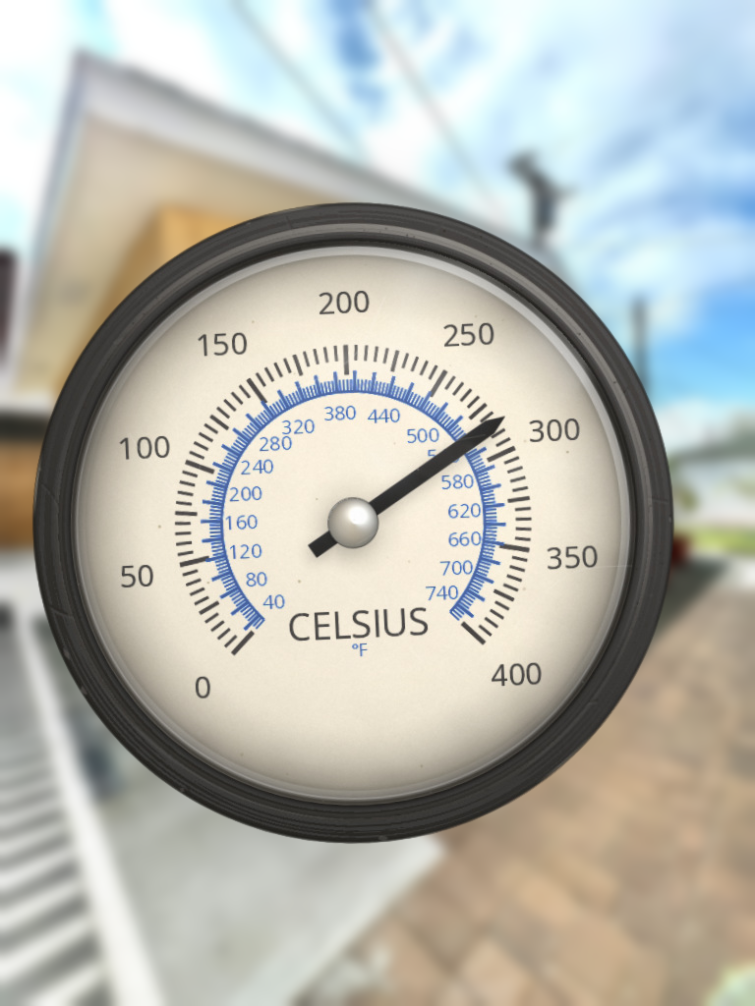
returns **285** °C
